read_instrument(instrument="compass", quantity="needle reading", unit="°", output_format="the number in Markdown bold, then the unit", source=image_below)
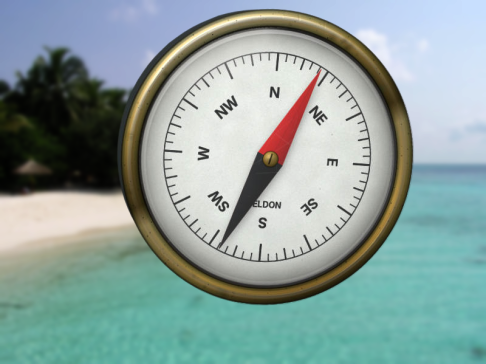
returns **25** °
